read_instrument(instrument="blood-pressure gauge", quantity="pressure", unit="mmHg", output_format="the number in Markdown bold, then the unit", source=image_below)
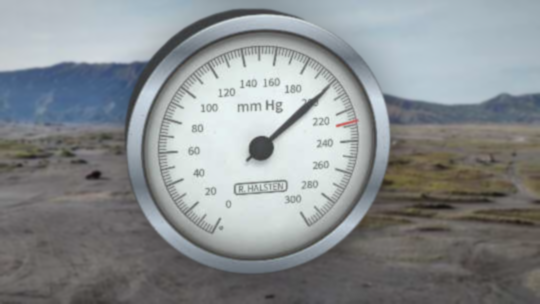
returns **200** mmHg
